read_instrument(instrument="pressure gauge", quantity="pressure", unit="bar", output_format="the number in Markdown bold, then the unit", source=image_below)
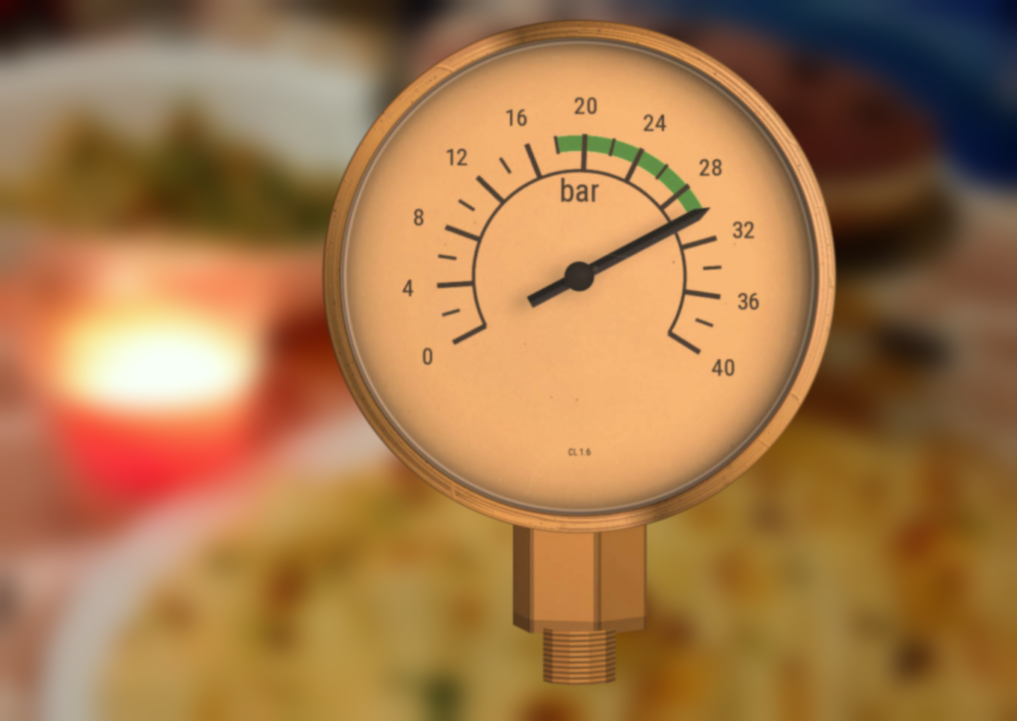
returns **30** bar
